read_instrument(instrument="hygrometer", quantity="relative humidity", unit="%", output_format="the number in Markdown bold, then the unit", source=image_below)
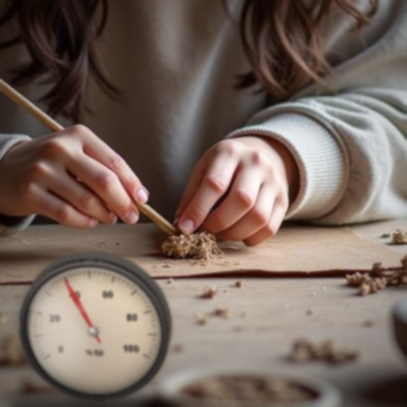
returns **40** %
